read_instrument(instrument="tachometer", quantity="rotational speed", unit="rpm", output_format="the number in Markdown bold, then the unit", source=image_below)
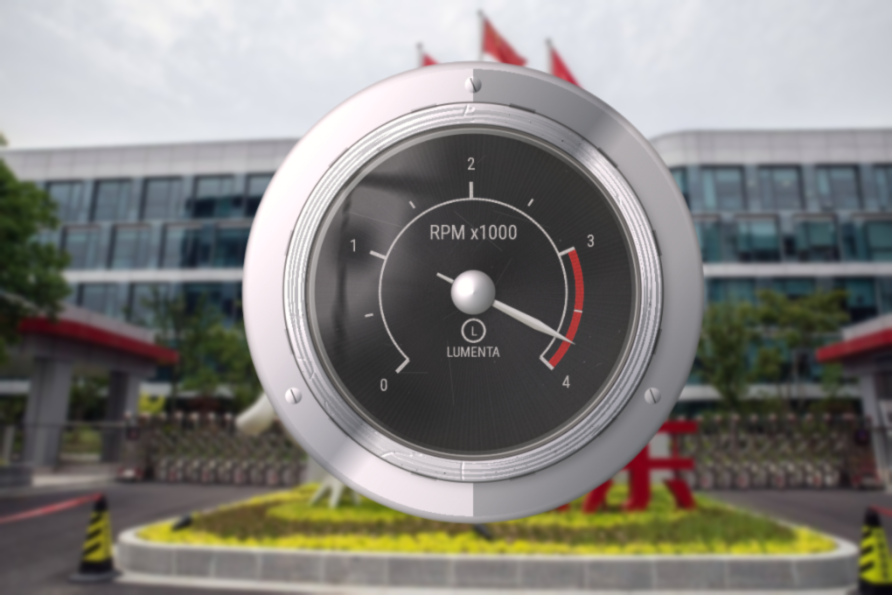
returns **3750** rpm
